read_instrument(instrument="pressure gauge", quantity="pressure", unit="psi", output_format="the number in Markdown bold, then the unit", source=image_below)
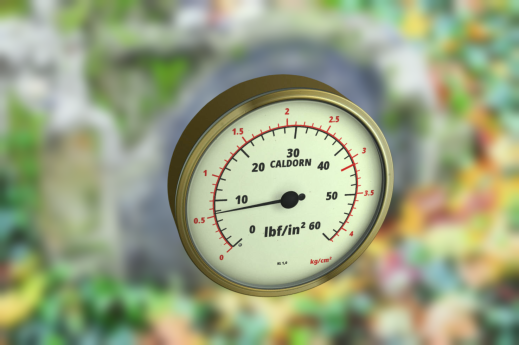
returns **8** psi
